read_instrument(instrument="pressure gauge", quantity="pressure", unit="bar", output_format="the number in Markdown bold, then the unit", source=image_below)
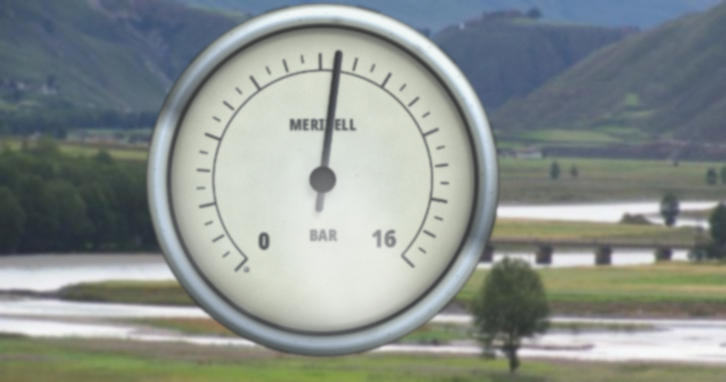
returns **8.5** bar
